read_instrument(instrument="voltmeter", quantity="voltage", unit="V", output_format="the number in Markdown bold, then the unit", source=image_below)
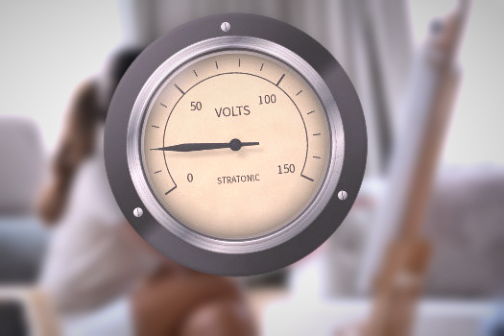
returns **20** V
